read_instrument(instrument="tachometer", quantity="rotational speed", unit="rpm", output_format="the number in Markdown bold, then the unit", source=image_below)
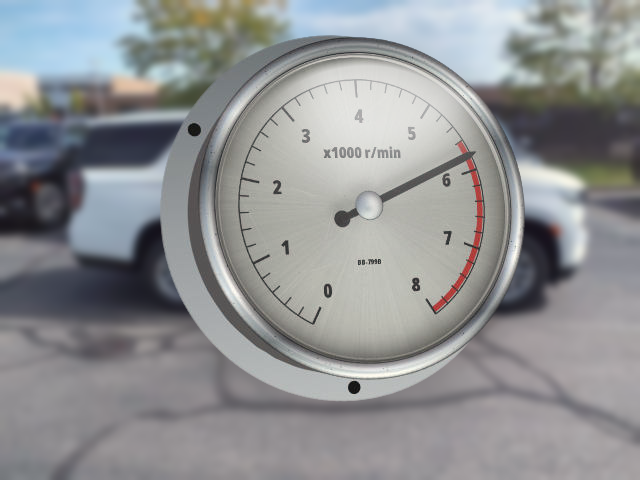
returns **5800** rpm
